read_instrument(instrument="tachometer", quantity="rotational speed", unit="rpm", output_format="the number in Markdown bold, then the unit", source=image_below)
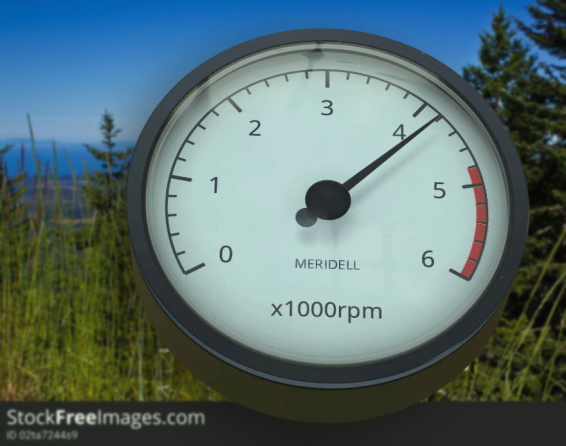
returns **4200** rpm
